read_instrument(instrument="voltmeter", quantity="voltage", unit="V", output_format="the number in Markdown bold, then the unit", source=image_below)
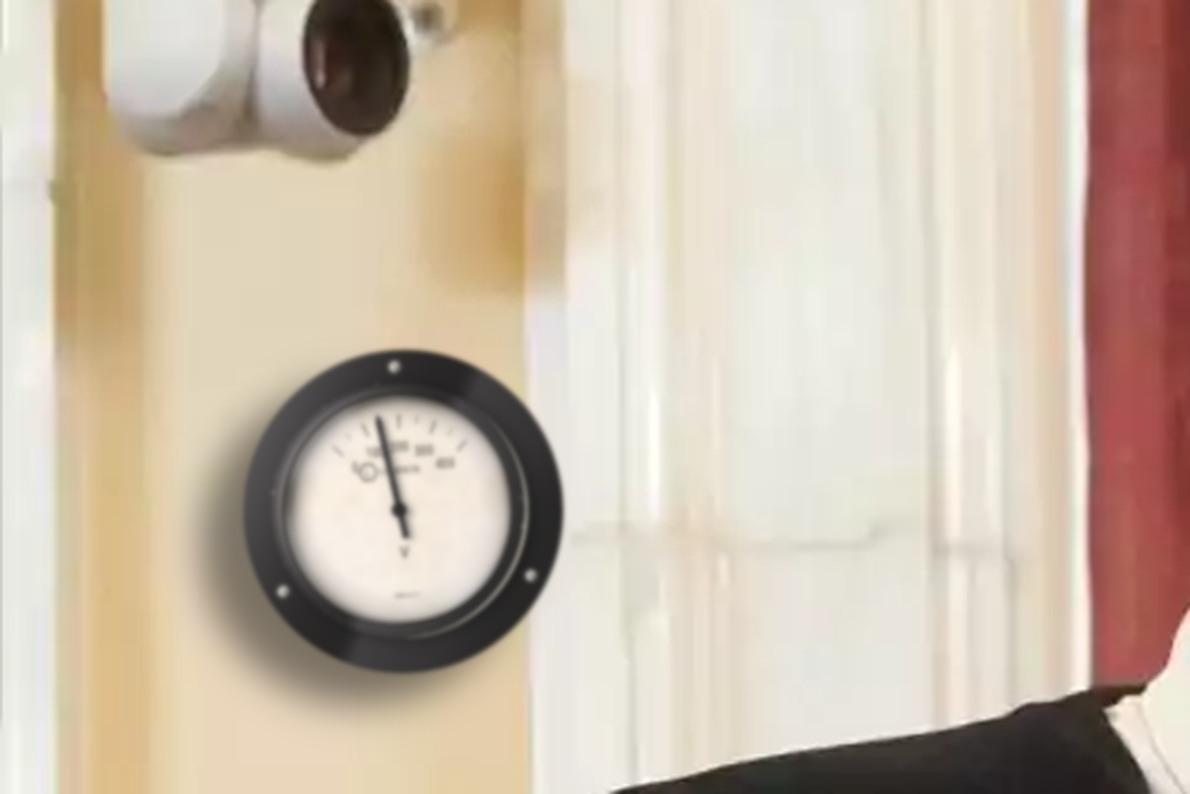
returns **150** V
